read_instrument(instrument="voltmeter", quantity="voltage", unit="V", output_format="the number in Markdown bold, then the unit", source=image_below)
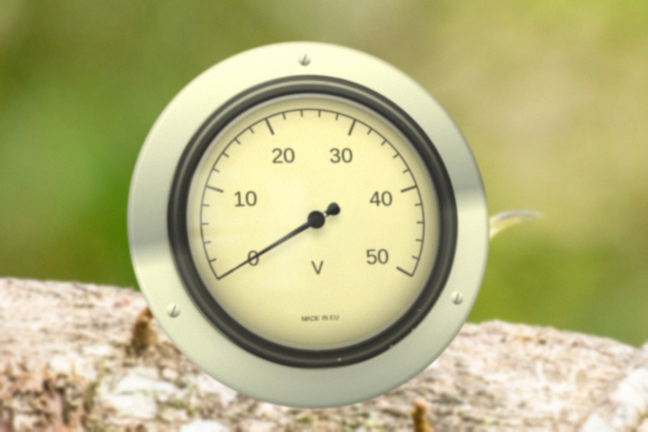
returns **0** V
